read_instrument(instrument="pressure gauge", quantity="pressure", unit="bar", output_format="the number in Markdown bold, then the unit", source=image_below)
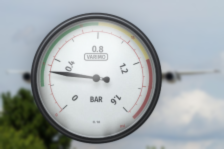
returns **0.3** bar
